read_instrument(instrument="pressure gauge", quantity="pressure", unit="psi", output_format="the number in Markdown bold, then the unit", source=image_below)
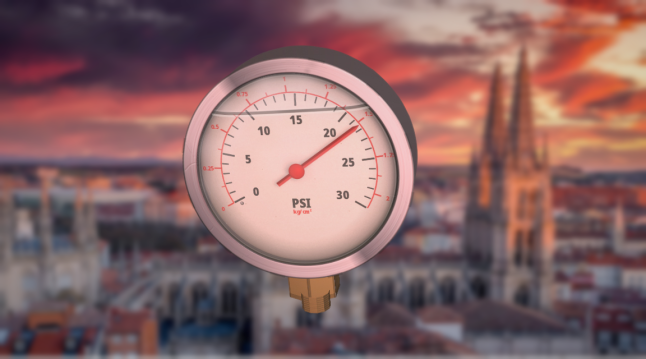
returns **21.5** psi
